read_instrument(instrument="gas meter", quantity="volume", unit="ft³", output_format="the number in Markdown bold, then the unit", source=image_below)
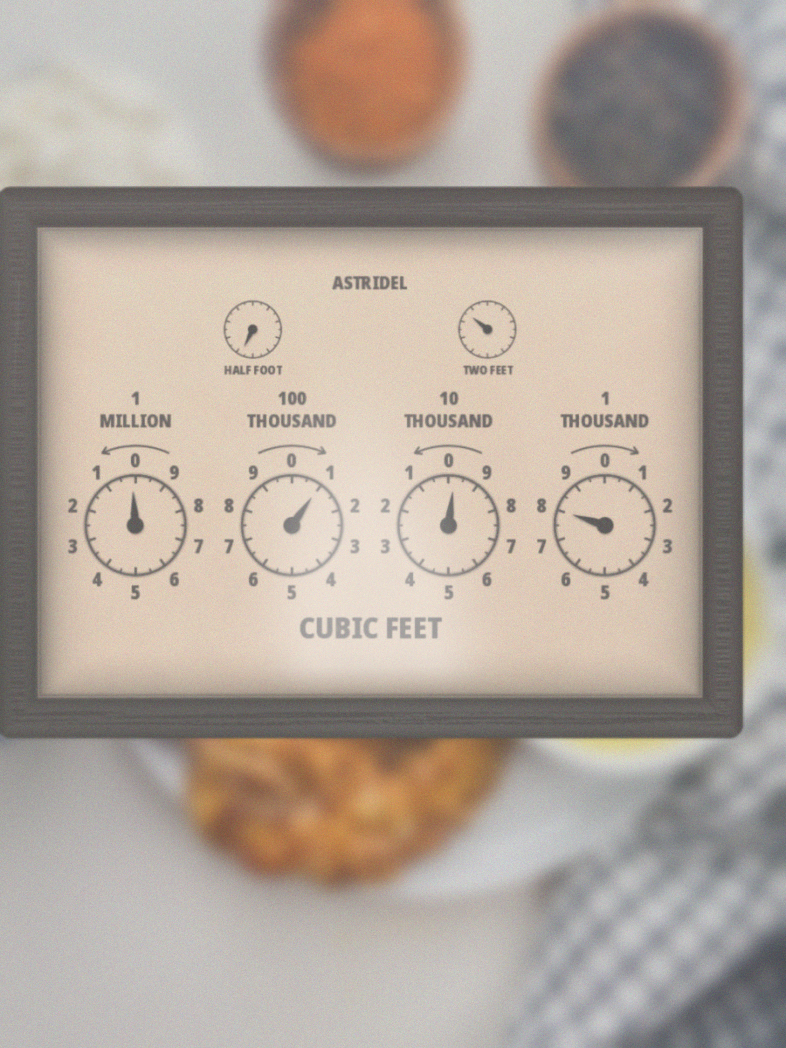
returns **9800** ft³
